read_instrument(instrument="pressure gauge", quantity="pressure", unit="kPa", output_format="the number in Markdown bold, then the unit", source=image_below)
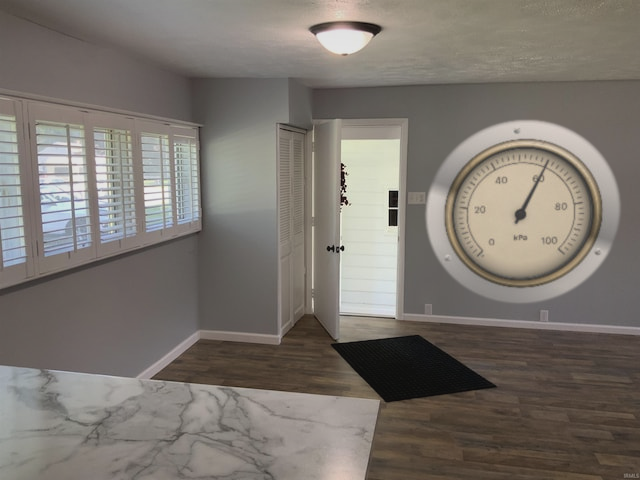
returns **60** kPa
